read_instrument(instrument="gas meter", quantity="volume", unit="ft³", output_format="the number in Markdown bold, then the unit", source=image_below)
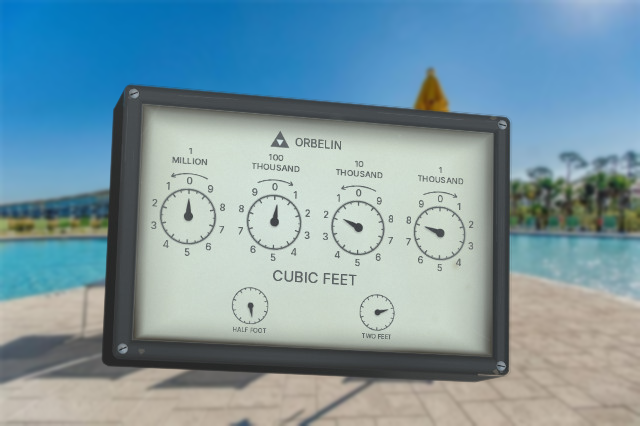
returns **1800** ft³
